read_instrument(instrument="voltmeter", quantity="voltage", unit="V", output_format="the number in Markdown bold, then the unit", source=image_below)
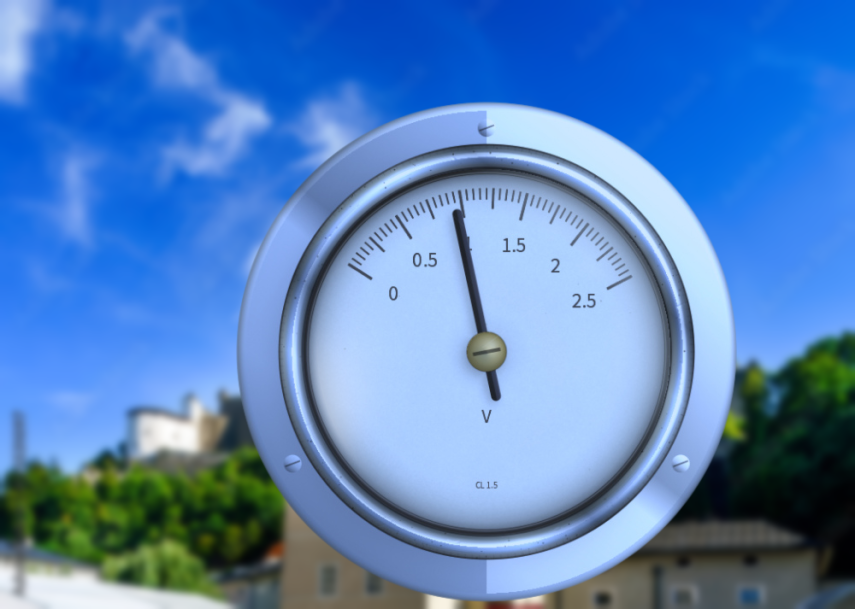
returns **0.95** V
